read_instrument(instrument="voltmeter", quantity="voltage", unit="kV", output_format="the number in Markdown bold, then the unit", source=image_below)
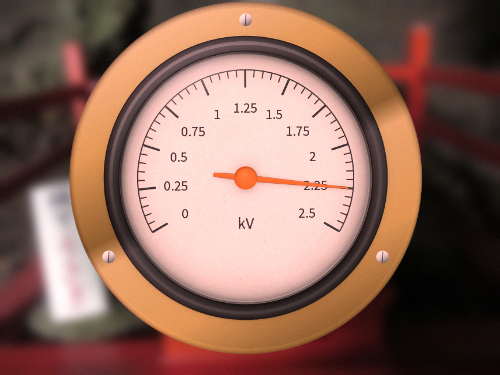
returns **2.25** kV
